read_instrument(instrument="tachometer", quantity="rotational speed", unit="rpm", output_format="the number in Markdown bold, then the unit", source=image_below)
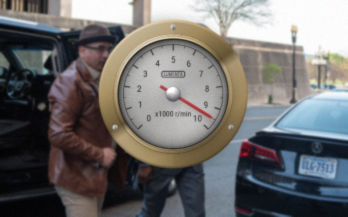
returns **9500** rpm
